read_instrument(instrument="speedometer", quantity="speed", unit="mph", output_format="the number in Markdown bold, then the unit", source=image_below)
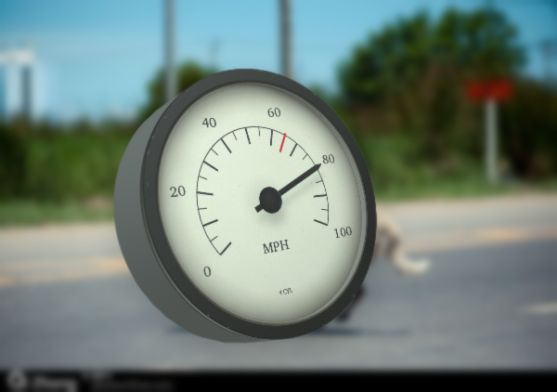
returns **80** mph
